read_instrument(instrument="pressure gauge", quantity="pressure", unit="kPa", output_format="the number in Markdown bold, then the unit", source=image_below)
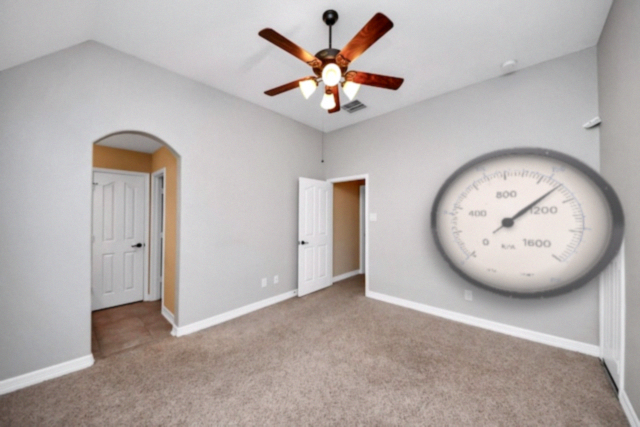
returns **1100** kPa
